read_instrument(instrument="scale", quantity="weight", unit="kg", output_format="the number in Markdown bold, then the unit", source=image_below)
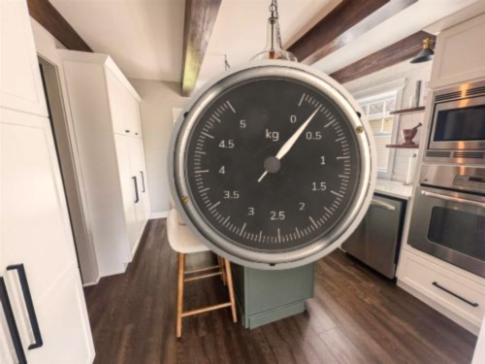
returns **0.25** kg
